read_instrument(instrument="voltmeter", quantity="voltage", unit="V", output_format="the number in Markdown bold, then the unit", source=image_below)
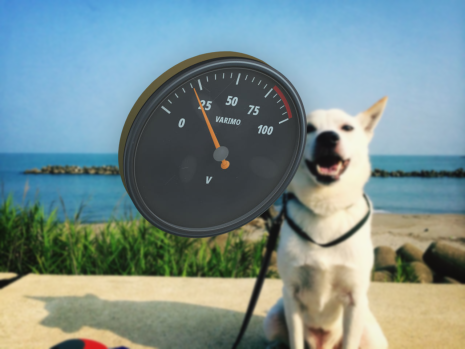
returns **20** V
